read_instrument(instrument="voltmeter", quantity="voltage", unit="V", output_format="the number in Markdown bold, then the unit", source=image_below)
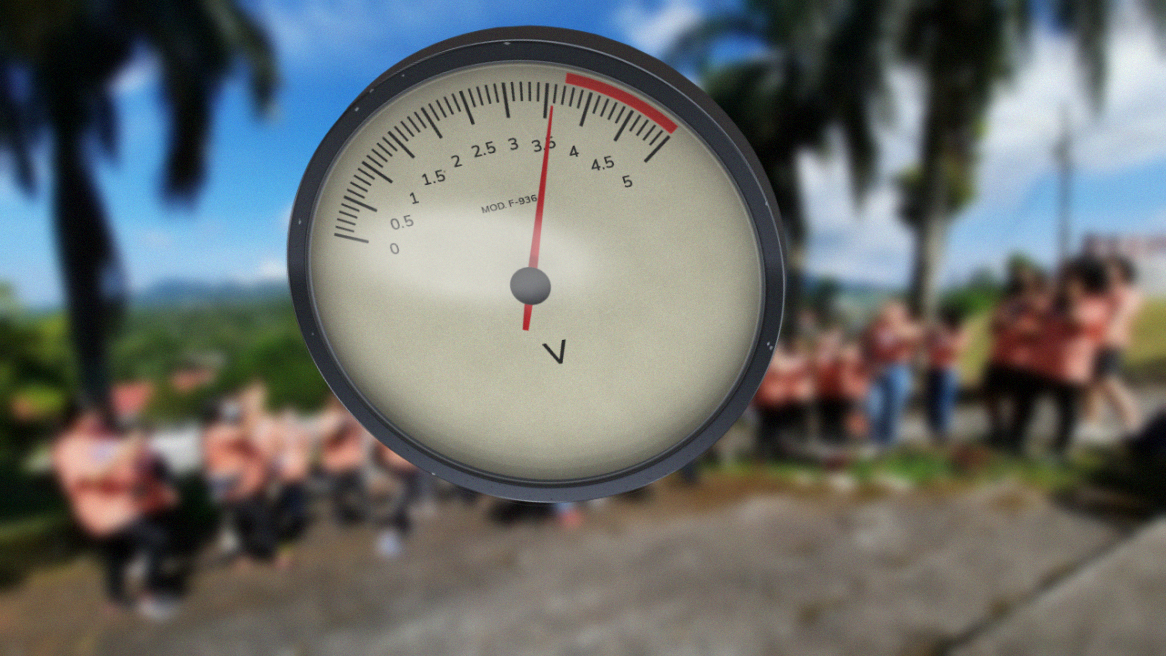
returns **3.6** V
